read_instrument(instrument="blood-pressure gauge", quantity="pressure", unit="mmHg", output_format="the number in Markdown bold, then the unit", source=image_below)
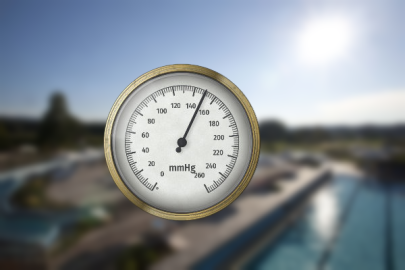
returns **150** mmHg
